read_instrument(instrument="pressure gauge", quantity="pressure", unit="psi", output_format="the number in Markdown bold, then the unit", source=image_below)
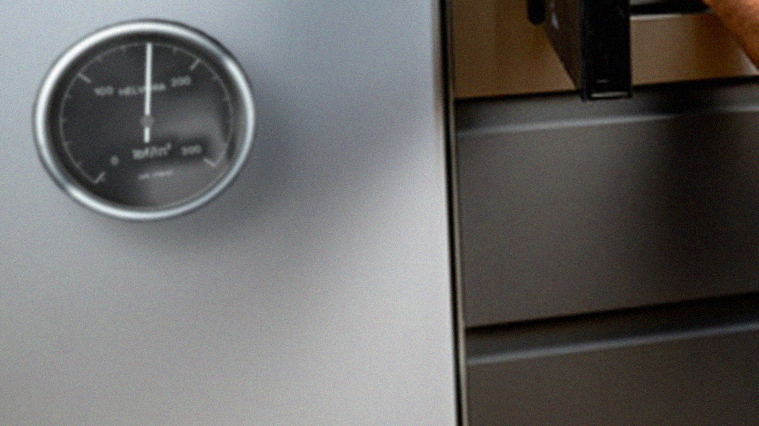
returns **160** psi
